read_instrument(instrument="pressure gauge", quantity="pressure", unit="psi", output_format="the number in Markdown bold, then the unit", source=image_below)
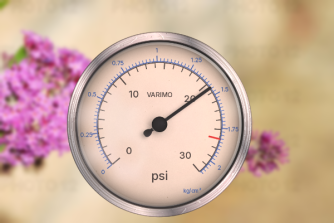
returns **20.5** psi
